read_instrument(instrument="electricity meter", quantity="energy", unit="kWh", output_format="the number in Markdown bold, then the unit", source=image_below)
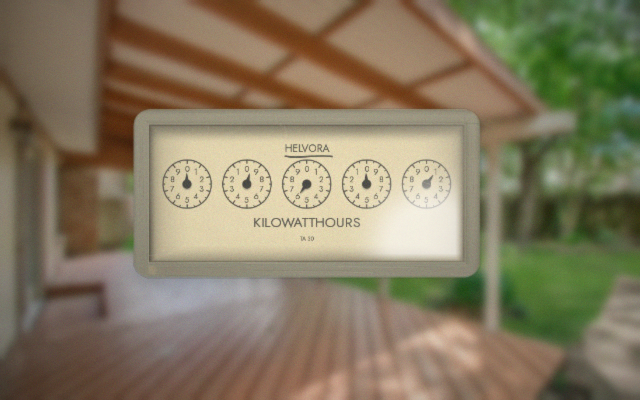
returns **99601** kWh
